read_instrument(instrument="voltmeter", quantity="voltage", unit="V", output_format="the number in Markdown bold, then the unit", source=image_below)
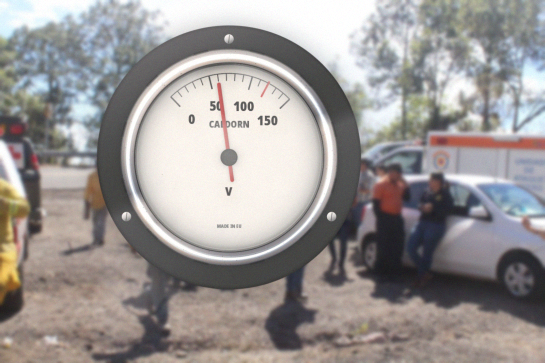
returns **60** V
